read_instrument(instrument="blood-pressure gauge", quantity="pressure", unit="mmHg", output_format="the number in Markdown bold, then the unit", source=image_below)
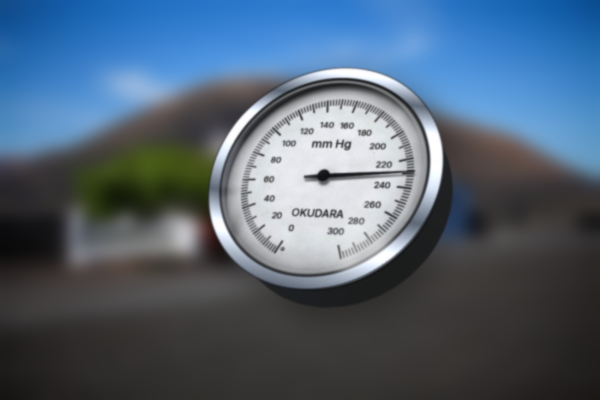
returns **230** mmHg
